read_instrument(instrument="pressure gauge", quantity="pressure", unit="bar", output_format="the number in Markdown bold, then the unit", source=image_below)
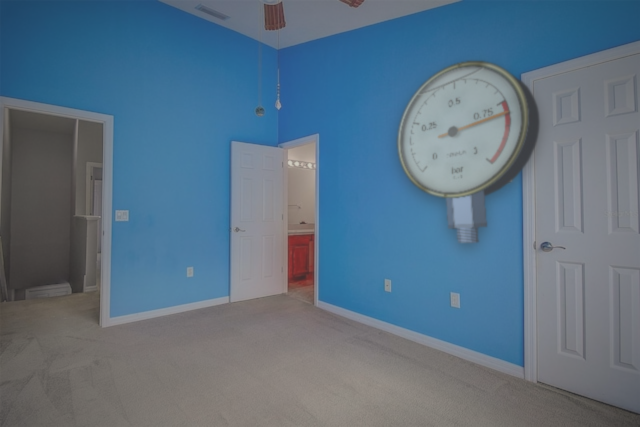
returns **0.8** bar
